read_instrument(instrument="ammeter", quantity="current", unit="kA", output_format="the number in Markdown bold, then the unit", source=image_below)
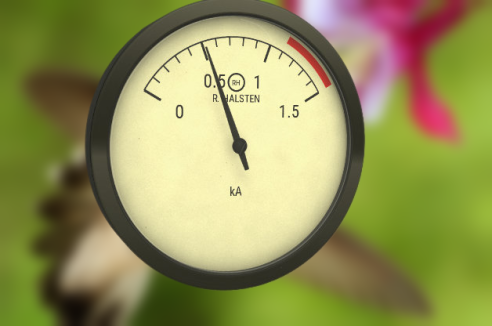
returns **0.5** kA
